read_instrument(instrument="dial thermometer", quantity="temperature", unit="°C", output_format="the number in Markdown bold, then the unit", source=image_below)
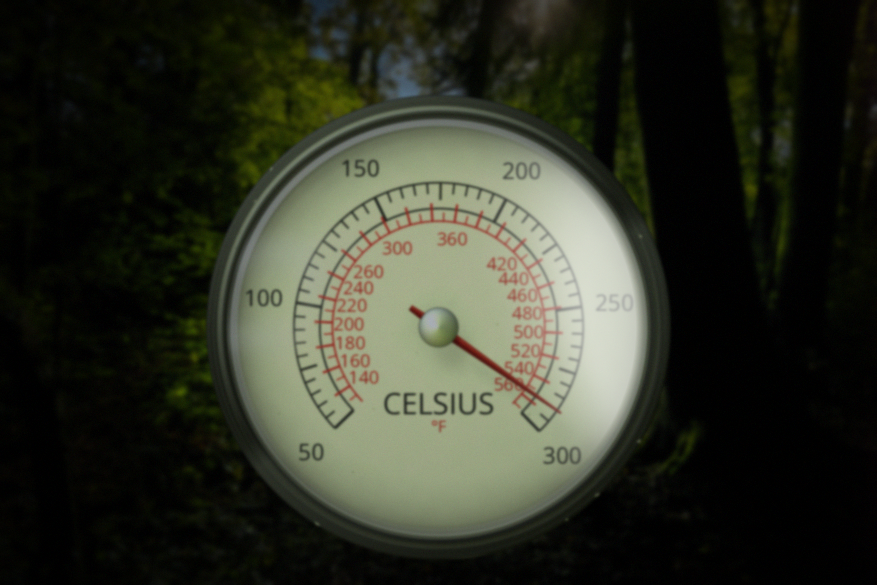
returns **290** °C
